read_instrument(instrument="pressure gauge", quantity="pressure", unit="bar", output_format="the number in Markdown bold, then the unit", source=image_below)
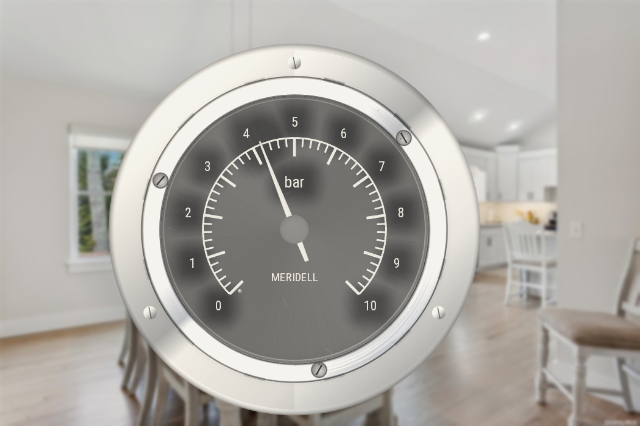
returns **4.2** bar
